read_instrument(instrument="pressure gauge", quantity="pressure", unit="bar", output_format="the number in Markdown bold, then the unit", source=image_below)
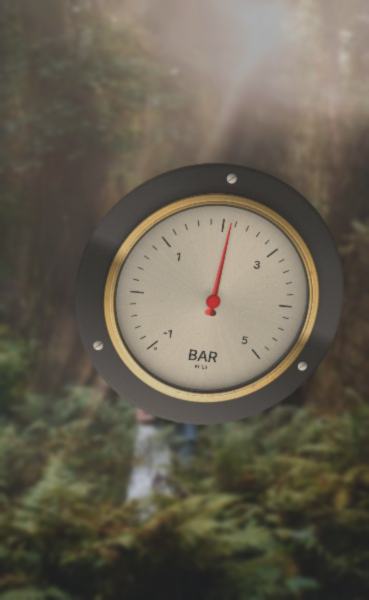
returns **2.1** bar
